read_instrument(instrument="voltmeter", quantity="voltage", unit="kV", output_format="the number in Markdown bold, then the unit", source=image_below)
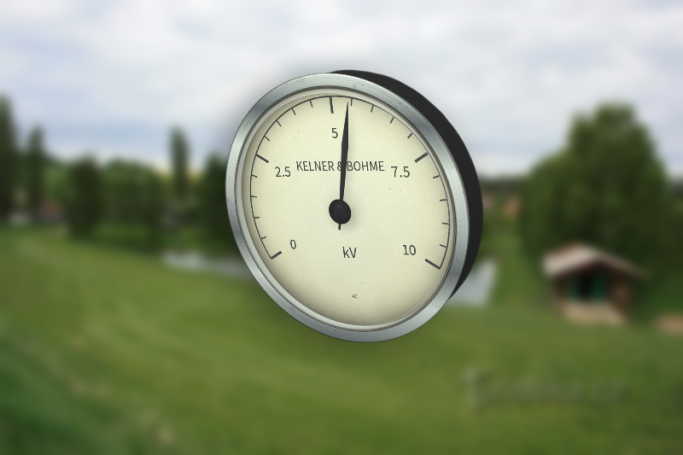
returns **5.5** kV
